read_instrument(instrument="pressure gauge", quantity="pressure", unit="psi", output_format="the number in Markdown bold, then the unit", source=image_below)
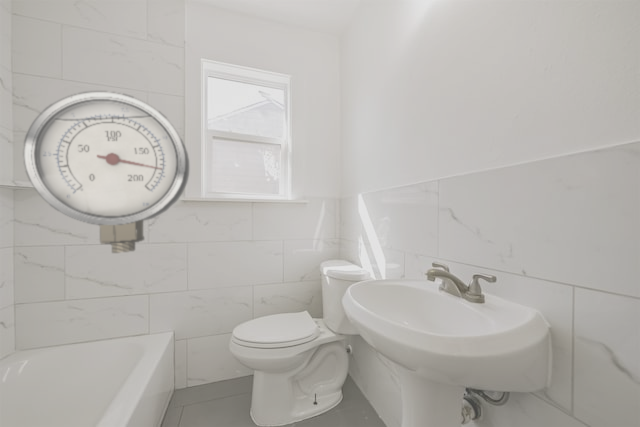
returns **175** psi
